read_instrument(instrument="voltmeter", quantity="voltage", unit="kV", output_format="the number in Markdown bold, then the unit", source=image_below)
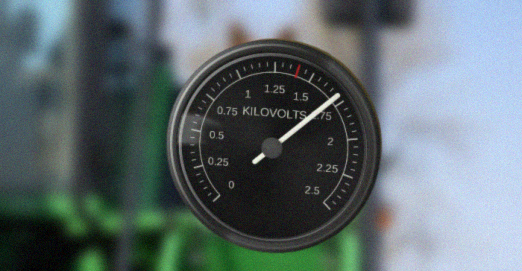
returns **1.7** kV
